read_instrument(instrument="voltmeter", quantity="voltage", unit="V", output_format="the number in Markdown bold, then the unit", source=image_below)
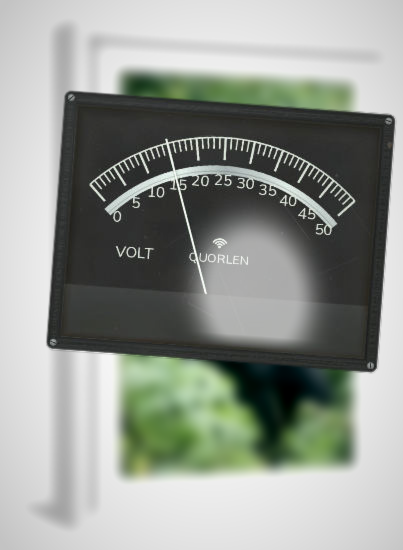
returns **15** V
